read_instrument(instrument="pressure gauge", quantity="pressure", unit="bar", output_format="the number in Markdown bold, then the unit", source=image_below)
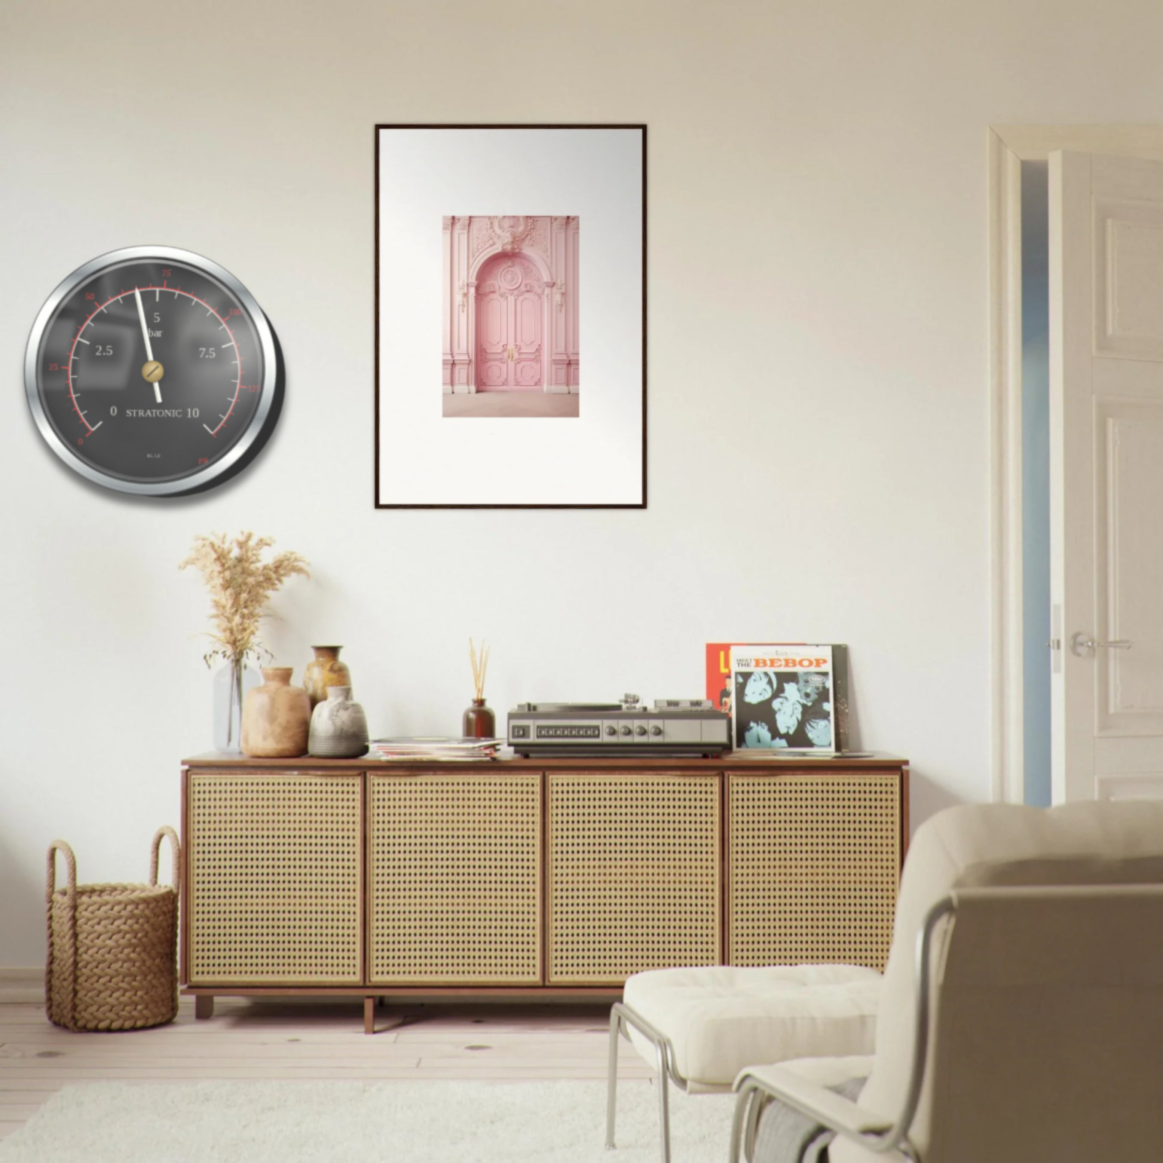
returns **4.5** bar
